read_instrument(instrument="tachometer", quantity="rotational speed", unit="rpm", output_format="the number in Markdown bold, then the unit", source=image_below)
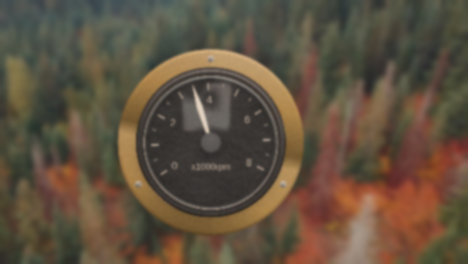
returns **3500** rpm
